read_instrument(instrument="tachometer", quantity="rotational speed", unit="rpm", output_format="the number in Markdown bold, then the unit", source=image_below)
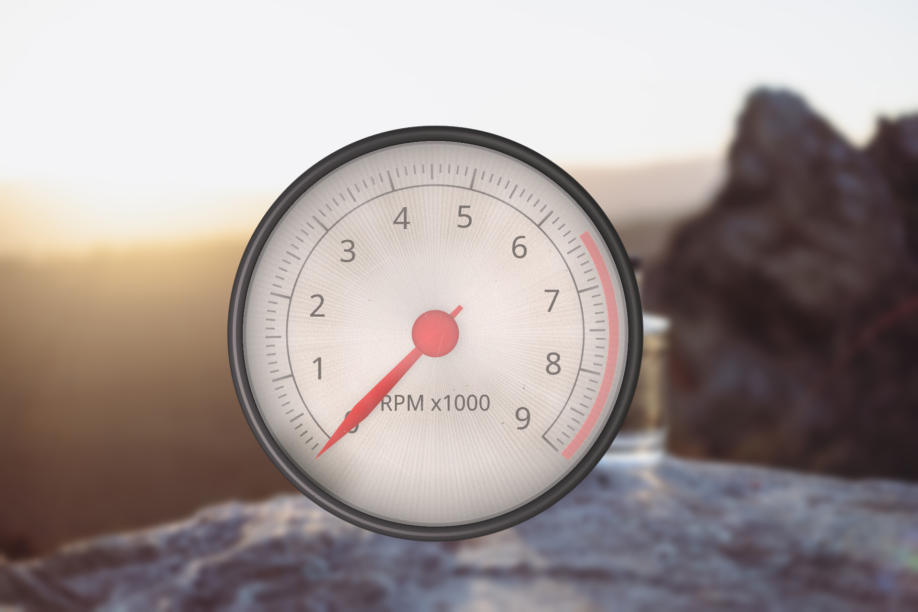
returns **0** rpm
